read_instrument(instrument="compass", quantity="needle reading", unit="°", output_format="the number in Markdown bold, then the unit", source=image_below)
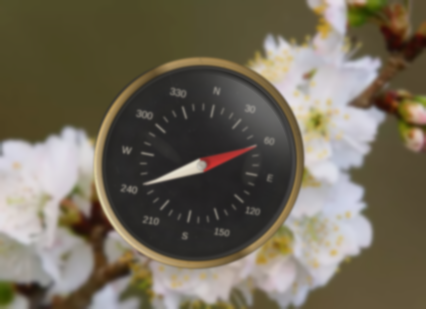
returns **60** °
